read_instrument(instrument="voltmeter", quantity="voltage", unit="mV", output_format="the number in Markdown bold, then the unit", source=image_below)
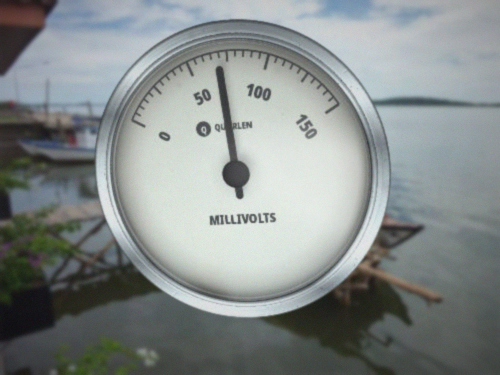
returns **70** mV
